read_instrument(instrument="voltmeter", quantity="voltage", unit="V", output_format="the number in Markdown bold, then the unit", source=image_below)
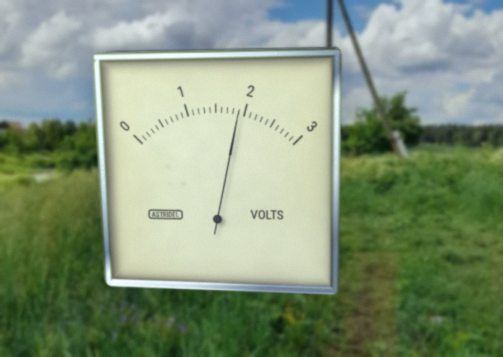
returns **1.9** V
